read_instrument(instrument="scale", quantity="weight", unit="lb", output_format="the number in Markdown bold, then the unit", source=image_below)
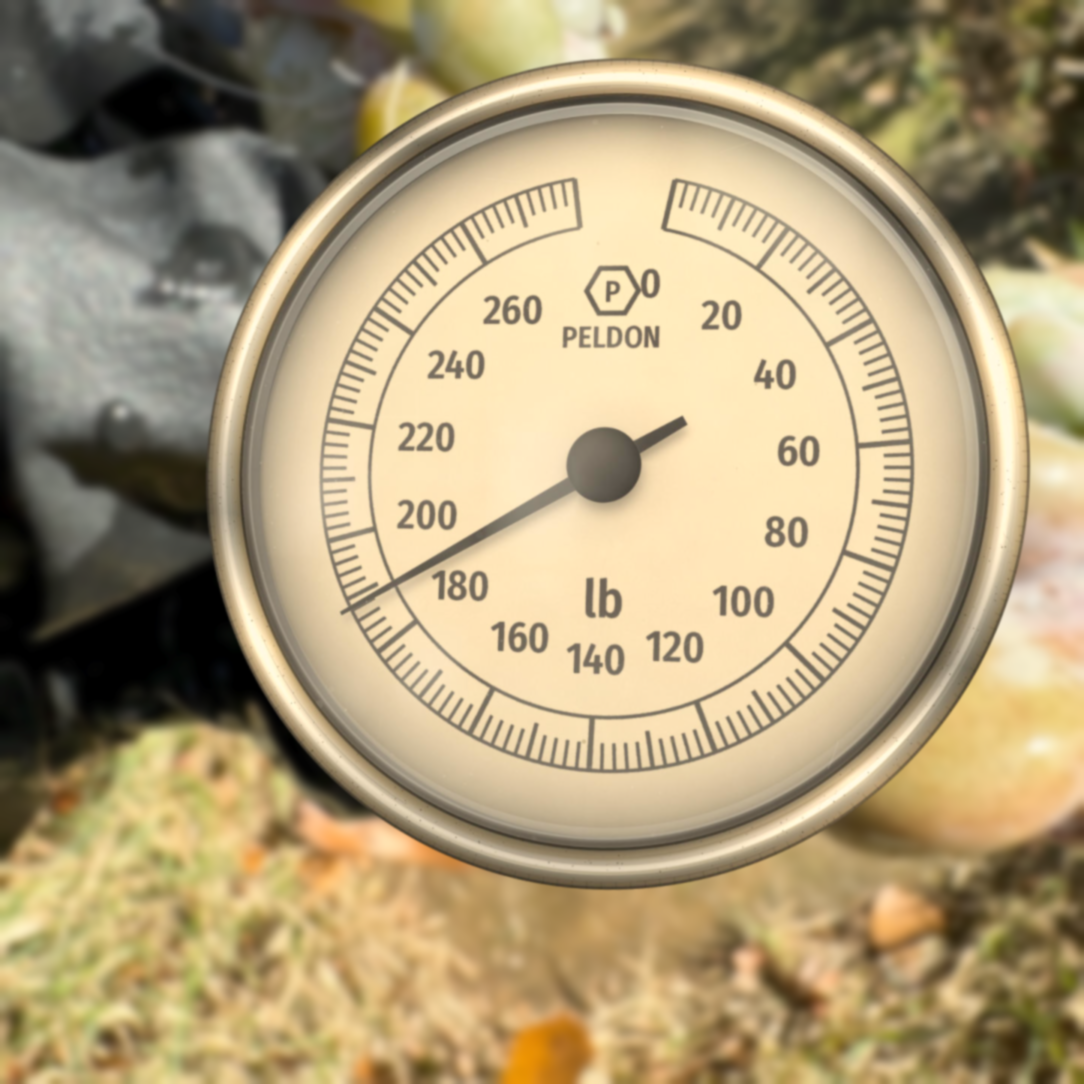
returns **188** lb
